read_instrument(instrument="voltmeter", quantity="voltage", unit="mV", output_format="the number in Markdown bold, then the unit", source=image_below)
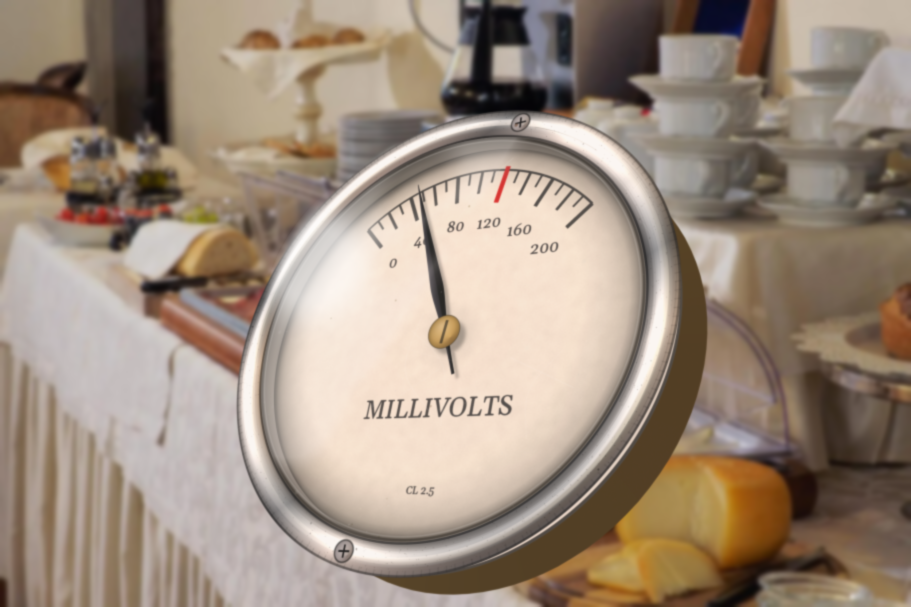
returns **50** mV
